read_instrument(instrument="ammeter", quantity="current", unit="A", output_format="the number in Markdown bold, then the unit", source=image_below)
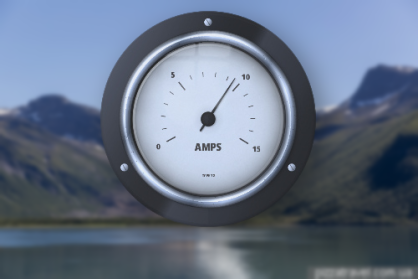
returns **9.5** A
